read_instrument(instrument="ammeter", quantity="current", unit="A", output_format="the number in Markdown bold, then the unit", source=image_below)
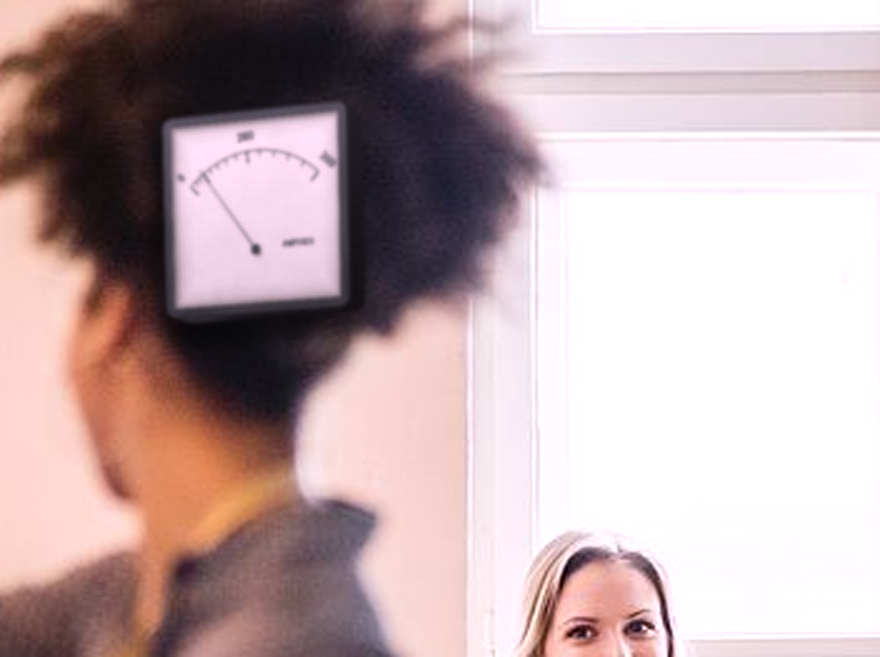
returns **100** A
